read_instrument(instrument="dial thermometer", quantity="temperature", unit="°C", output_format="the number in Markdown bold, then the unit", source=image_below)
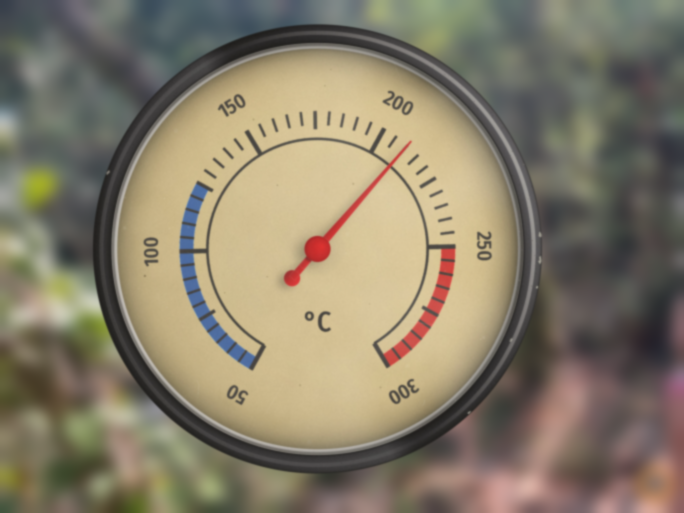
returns **210** °C
